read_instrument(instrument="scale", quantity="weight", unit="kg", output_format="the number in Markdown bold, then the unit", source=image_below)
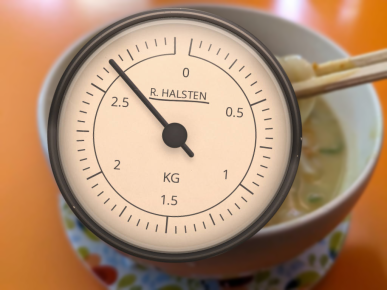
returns **2.65** kg
